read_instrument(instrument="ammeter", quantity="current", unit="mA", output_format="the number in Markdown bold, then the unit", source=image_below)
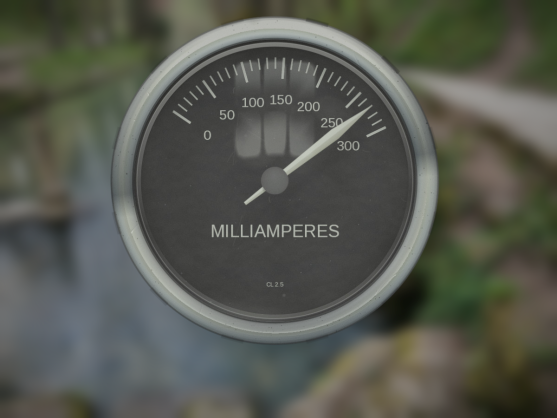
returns **270** mA
